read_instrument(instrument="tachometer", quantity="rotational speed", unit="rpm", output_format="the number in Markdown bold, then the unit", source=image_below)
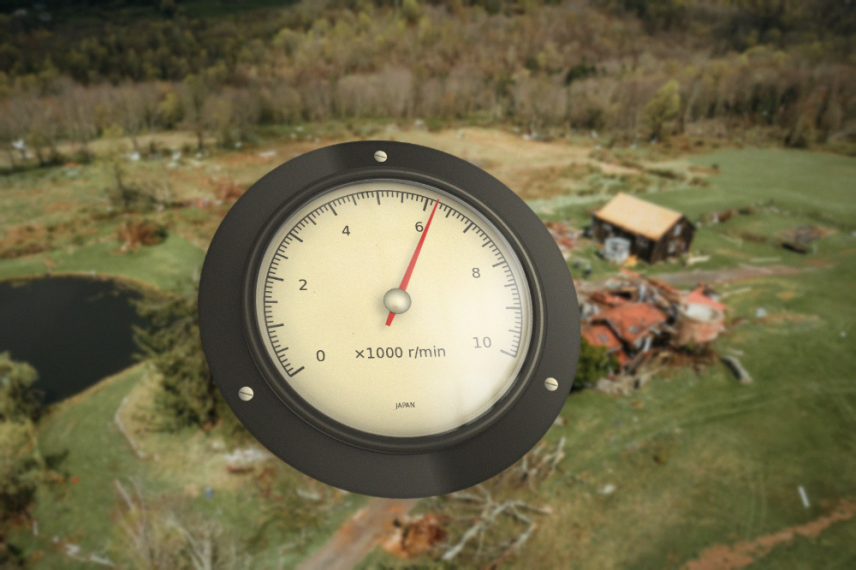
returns **6200** rpm
